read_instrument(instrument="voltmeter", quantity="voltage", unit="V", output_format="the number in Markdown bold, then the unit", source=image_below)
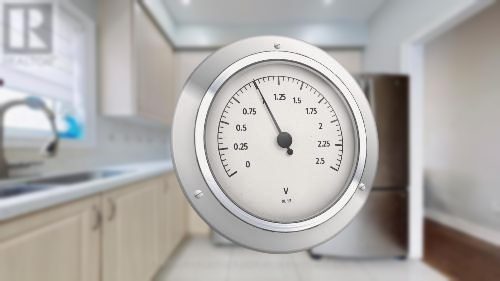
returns **1** V
